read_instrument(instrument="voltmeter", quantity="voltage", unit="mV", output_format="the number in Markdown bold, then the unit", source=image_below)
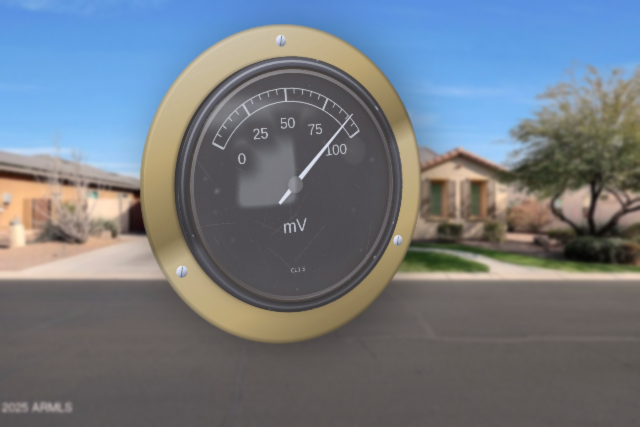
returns **90** mV
